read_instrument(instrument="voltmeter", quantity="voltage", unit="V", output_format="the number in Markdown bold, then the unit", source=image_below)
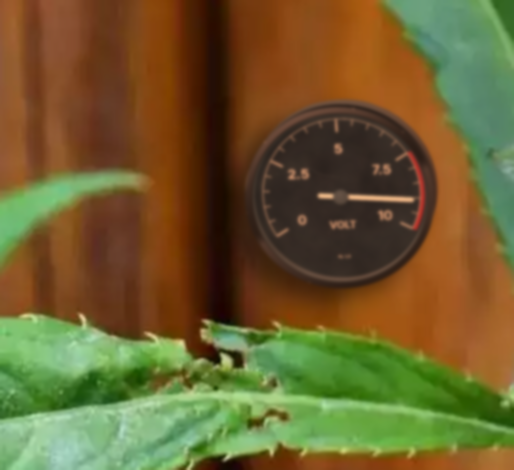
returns **9** V
